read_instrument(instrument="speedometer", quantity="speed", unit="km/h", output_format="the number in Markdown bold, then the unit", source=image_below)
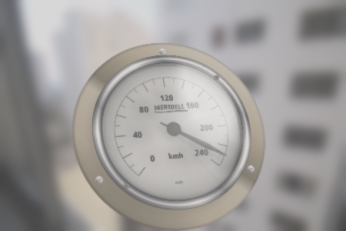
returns **230** km/h
